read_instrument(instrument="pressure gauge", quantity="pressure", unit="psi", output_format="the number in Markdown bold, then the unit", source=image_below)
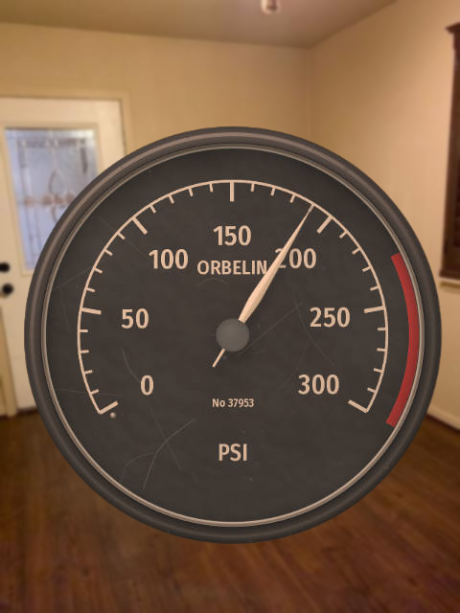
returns **190** psi
